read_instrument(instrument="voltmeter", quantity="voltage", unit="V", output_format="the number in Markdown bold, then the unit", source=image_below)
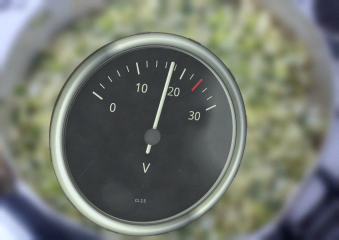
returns **17** V
